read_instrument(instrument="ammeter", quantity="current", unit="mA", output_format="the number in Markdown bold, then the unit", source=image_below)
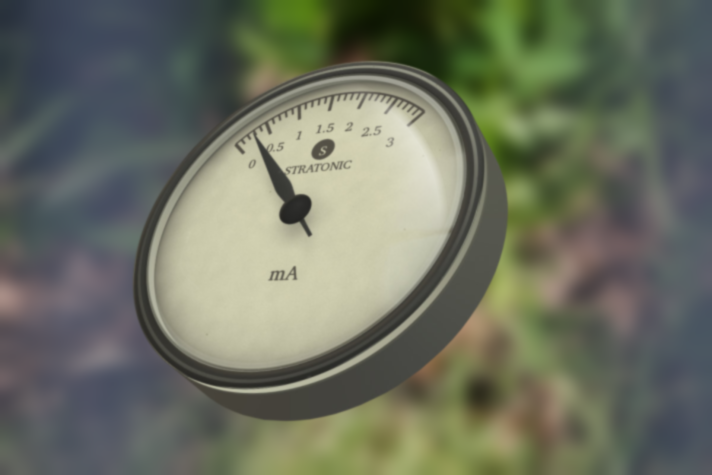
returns **0.3** mA
